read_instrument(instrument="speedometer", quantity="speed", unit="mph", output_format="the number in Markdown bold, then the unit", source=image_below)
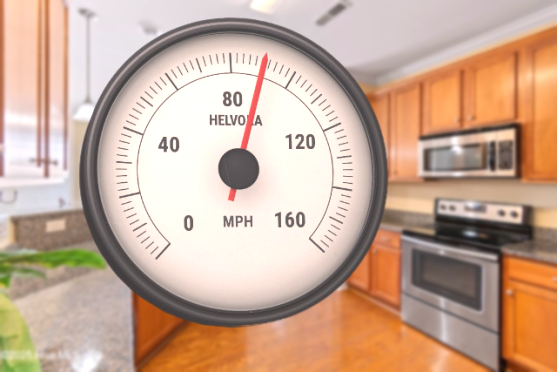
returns **90** mph
